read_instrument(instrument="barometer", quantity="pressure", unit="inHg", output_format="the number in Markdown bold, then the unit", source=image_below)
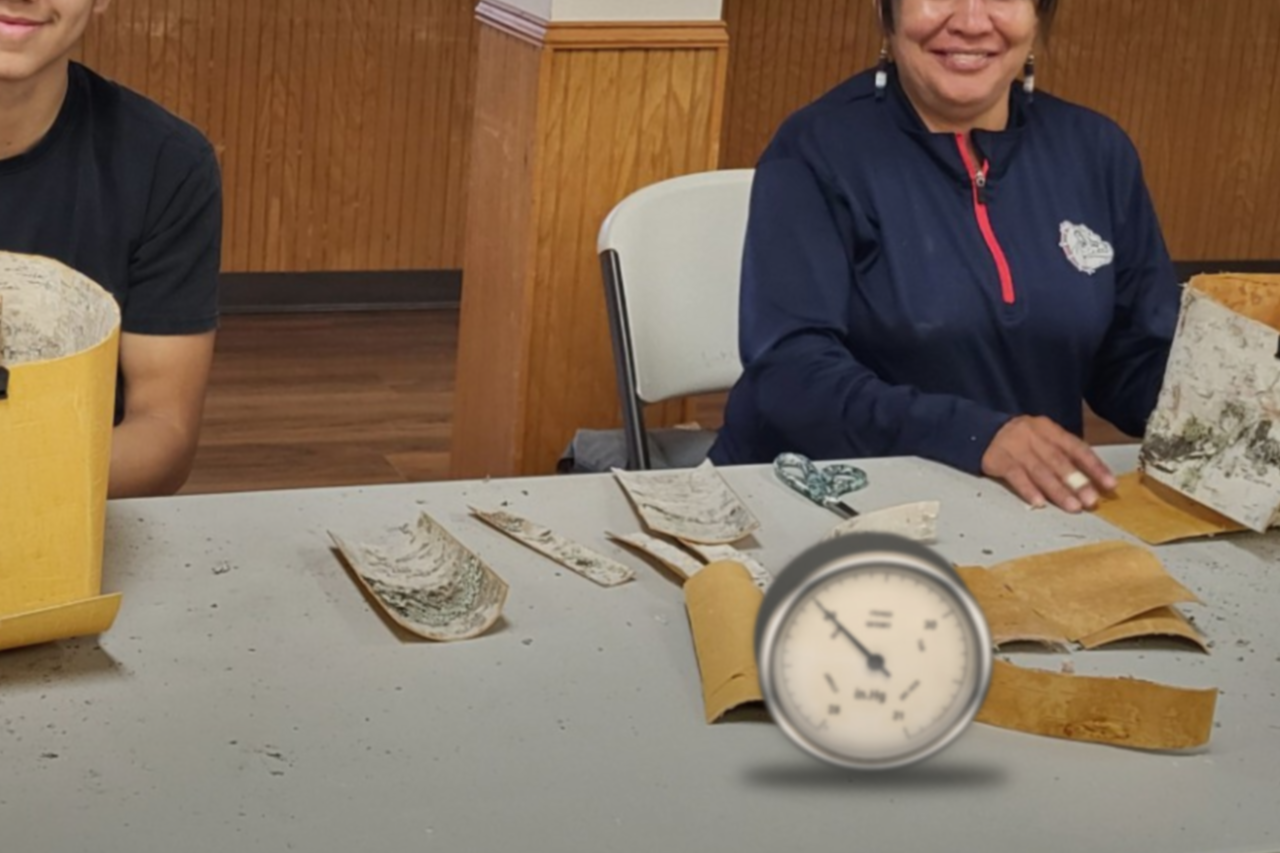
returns **29** inHg
